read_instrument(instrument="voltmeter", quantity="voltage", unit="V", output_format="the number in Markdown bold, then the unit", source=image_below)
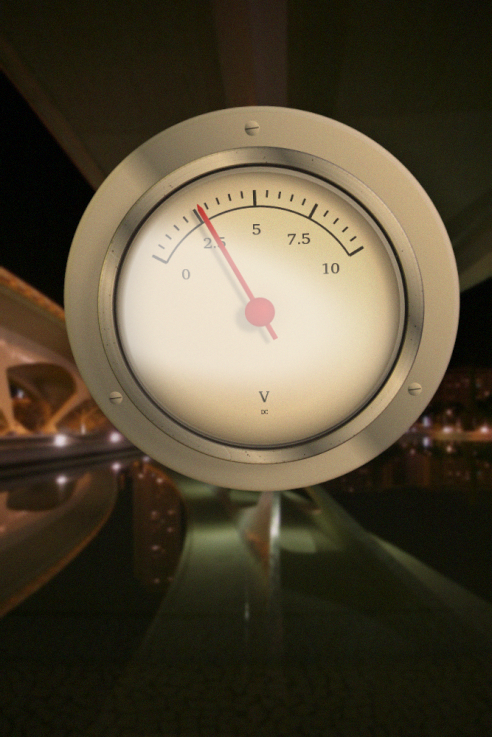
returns **2.75** V
